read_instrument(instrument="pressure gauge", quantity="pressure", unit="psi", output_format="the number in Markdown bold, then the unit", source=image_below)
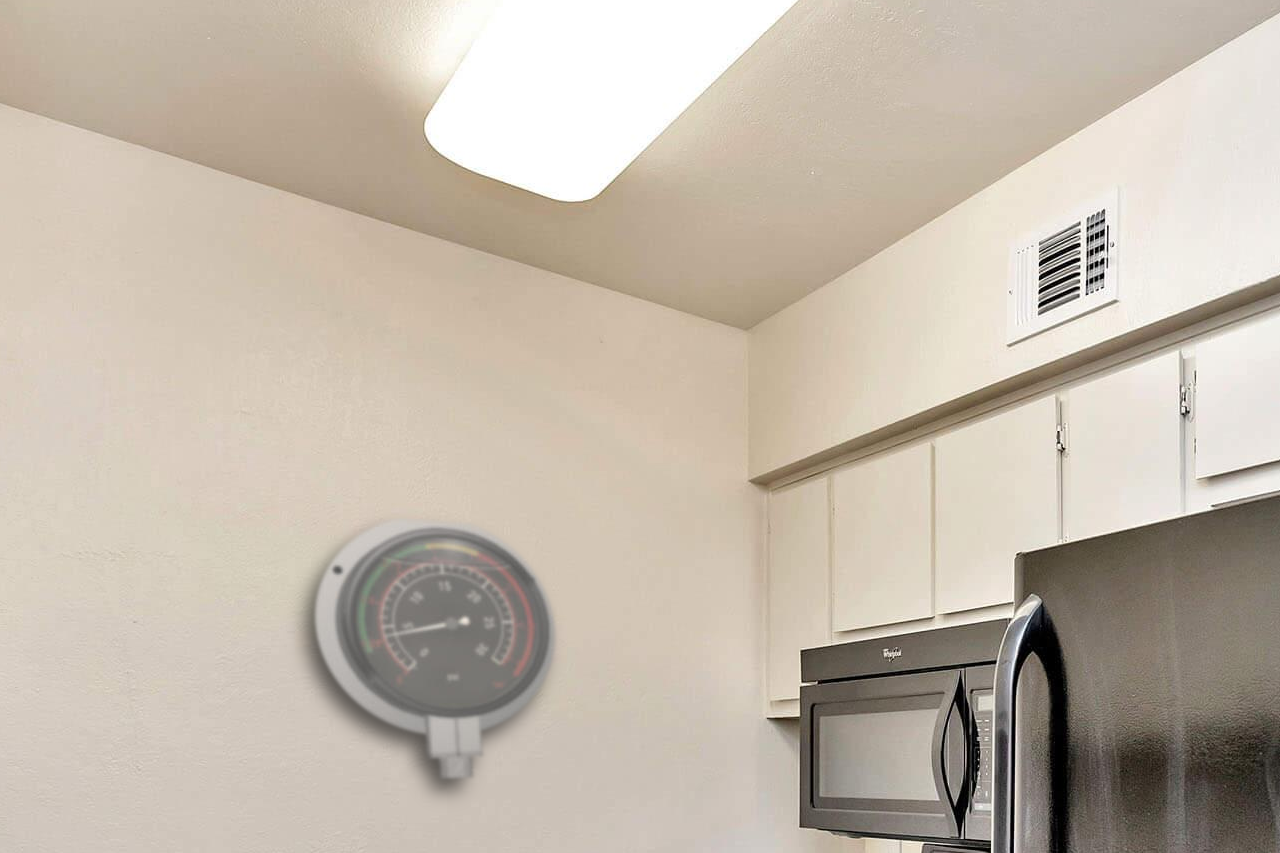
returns **4** psi
